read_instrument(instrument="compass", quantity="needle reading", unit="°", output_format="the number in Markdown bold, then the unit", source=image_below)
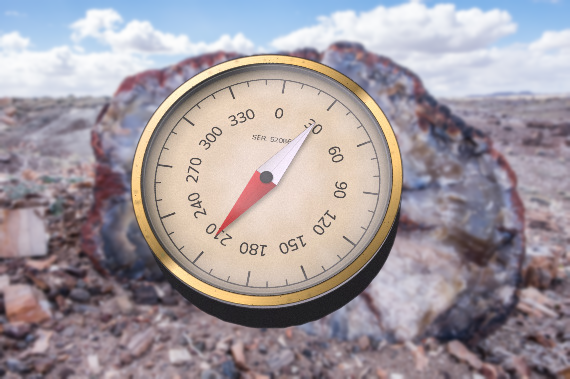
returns **210** °
